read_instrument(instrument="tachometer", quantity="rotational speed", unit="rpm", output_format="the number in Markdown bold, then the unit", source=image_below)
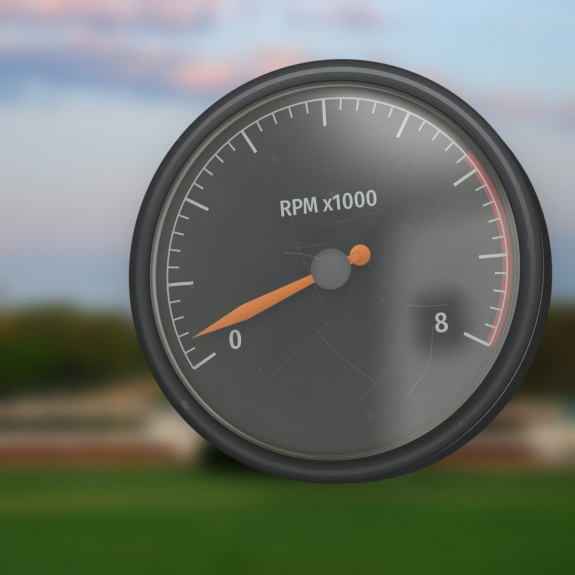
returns **300** rpm
